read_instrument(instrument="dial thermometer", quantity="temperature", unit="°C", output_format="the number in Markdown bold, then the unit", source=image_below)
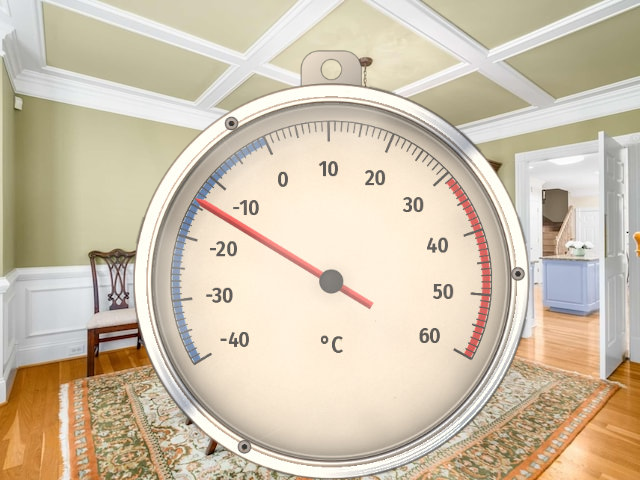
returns **-14** °C
